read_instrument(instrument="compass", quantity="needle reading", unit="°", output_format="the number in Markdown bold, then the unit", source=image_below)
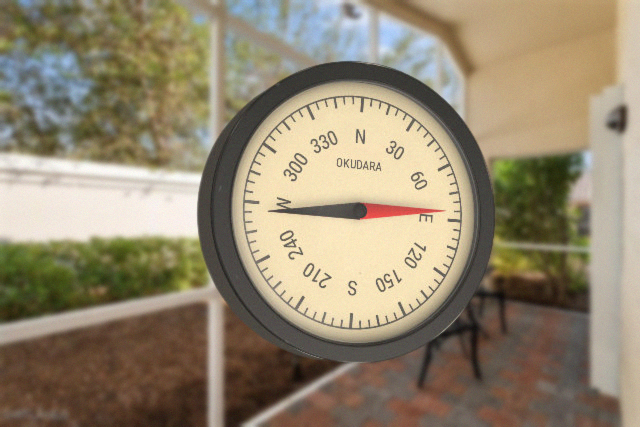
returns **85** °
